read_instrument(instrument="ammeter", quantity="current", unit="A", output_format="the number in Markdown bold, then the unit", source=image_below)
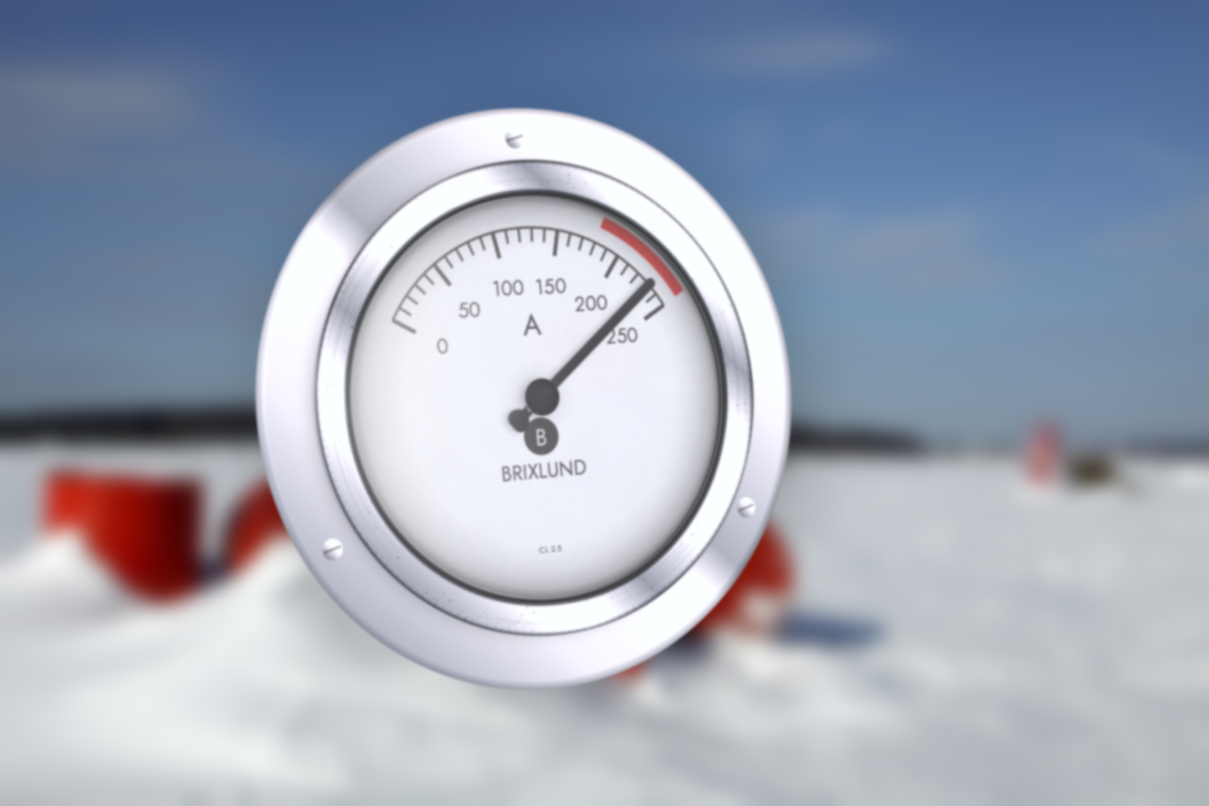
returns **230** A
